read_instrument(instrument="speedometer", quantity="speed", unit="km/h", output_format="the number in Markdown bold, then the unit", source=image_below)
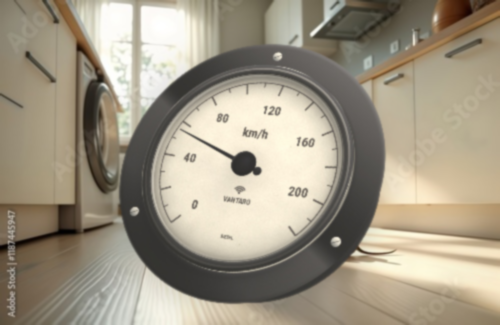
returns **55** km/h
